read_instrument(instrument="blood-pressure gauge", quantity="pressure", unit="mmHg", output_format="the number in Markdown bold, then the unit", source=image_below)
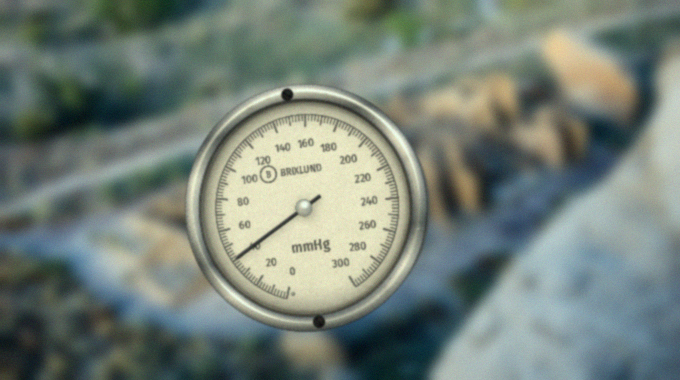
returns **40** mmHg
